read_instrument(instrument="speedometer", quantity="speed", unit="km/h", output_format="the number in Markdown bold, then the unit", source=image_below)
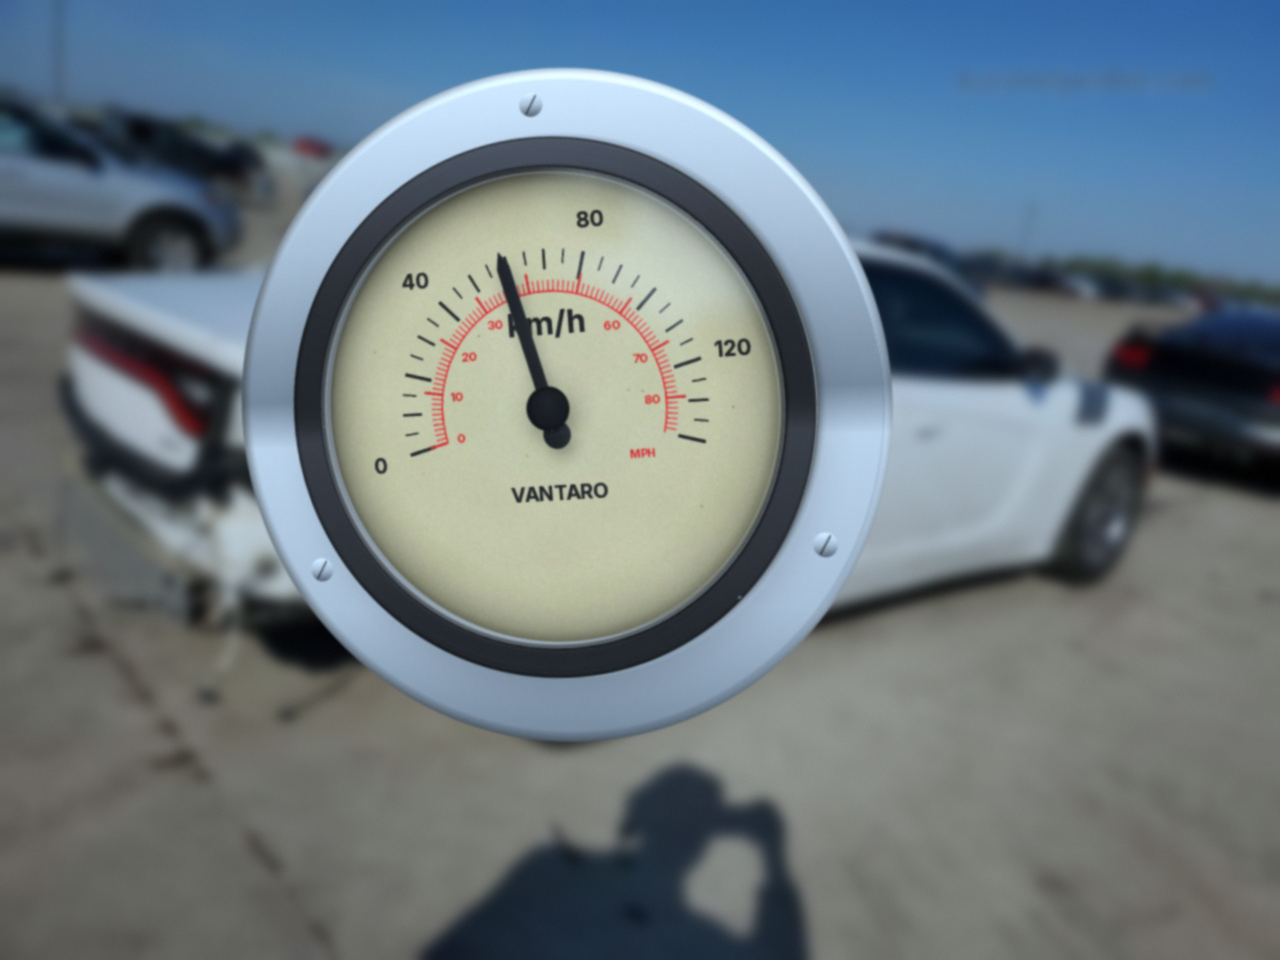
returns **60** km/h
